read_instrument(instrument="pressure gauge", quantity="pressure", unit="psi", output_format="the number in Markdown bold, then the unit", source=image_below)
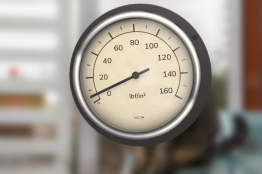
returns **5** psi
